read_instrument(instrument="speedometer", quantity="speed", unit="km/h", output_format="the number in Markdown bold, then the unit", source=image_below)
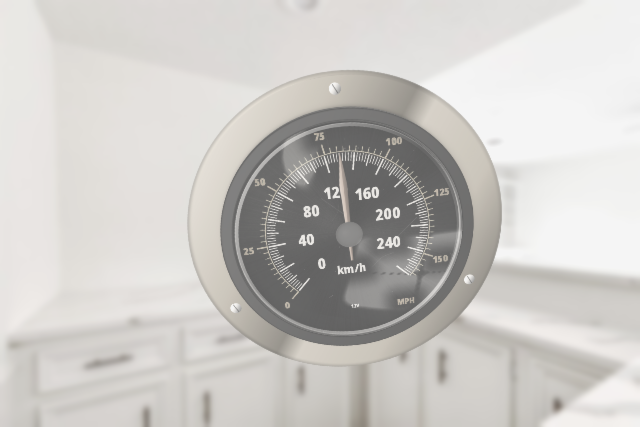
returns **130** km/h
